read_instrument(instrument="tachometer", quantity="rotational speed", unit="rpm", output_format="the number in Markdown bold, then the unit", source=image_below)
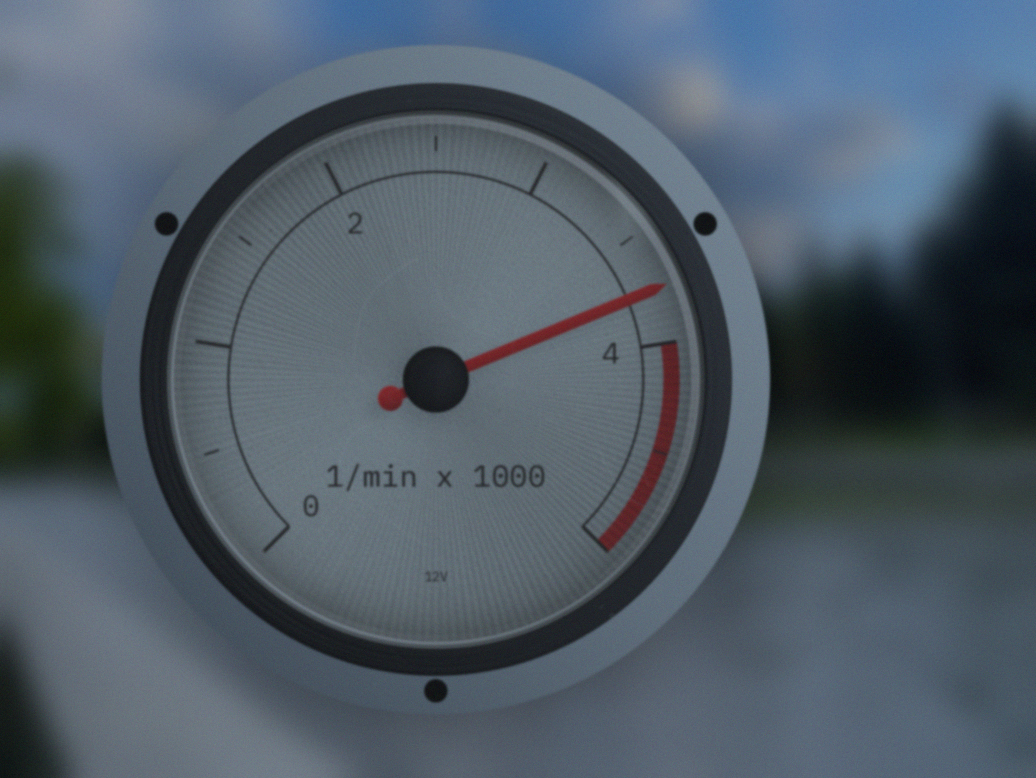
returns **3750** rpm
